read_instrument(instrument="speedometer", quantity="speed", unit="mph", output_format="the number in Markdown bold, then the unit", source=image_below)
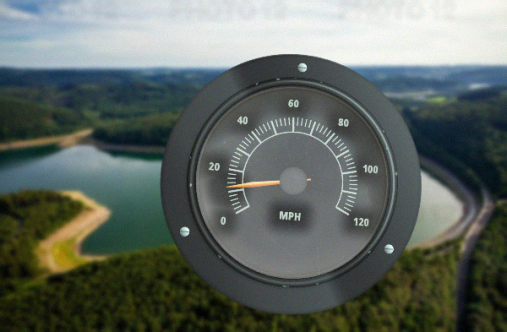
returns **12** mph
